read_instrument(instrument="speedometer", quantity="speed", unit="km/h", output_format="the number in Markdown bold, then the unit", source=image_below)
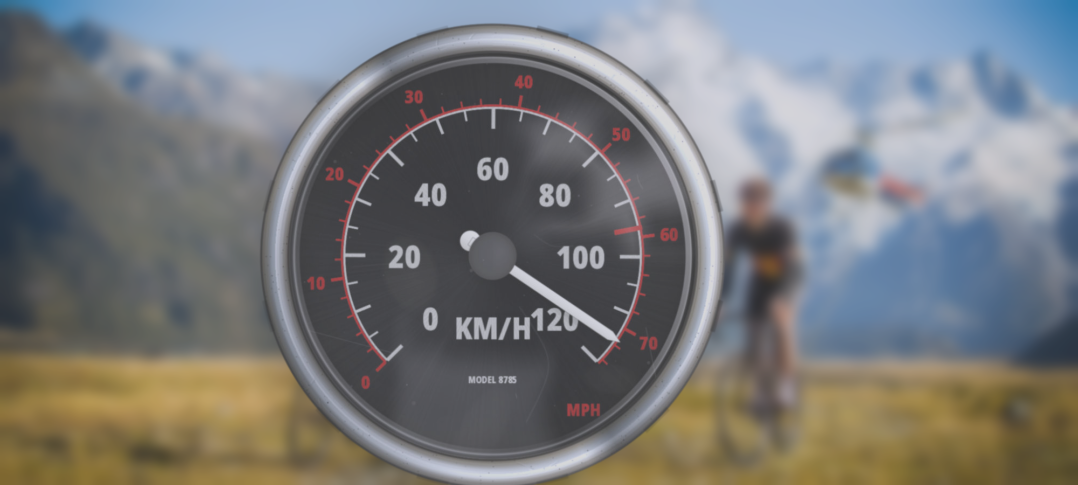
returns **115** km/h
